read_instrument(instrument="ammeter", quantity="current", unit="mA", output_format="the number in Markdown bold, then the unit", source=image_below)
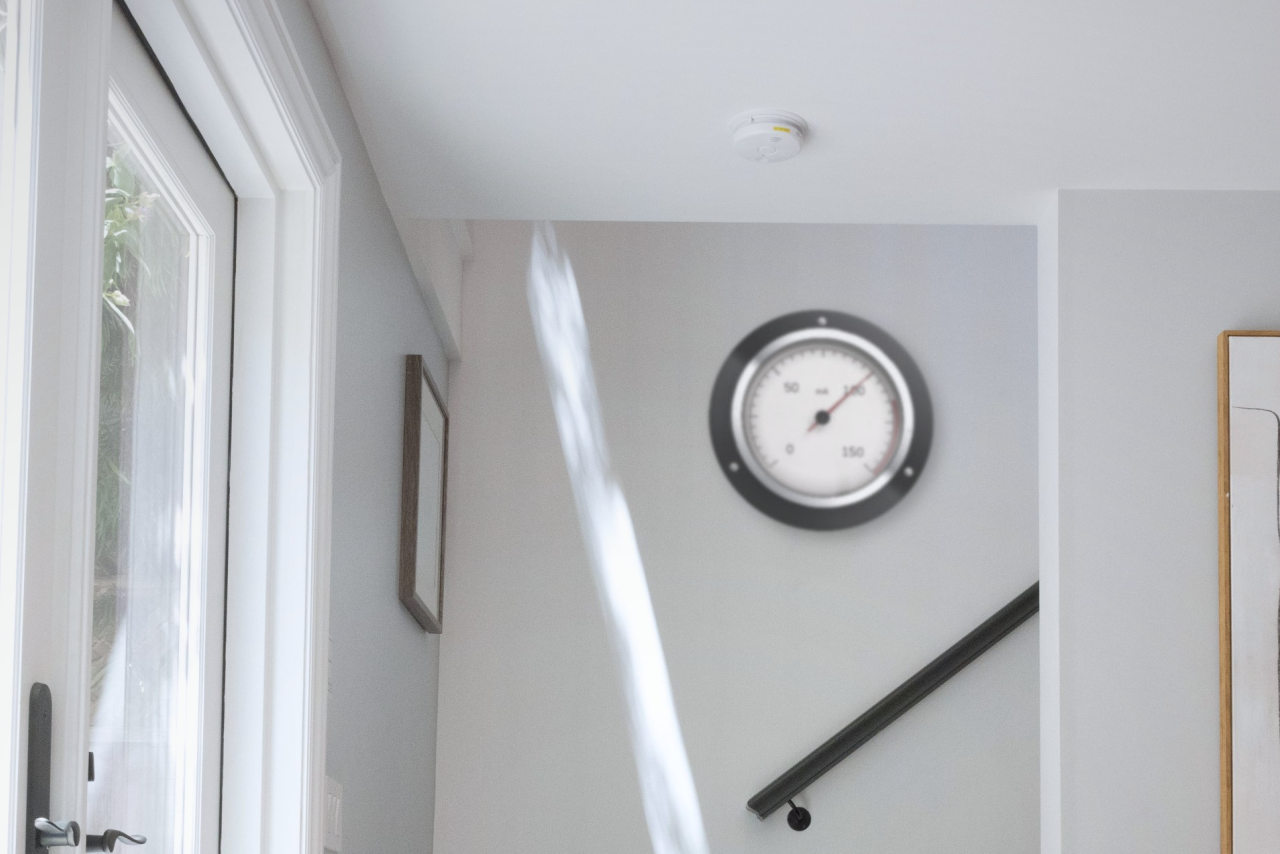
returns **100** mA
